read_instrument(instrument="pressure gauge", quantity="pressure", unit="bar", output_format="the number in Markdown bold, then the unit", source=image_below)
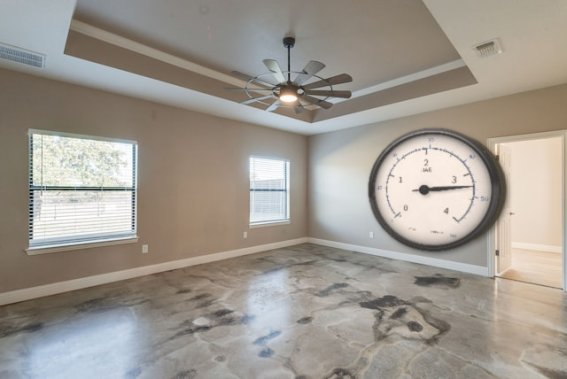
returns **3.25** bar
